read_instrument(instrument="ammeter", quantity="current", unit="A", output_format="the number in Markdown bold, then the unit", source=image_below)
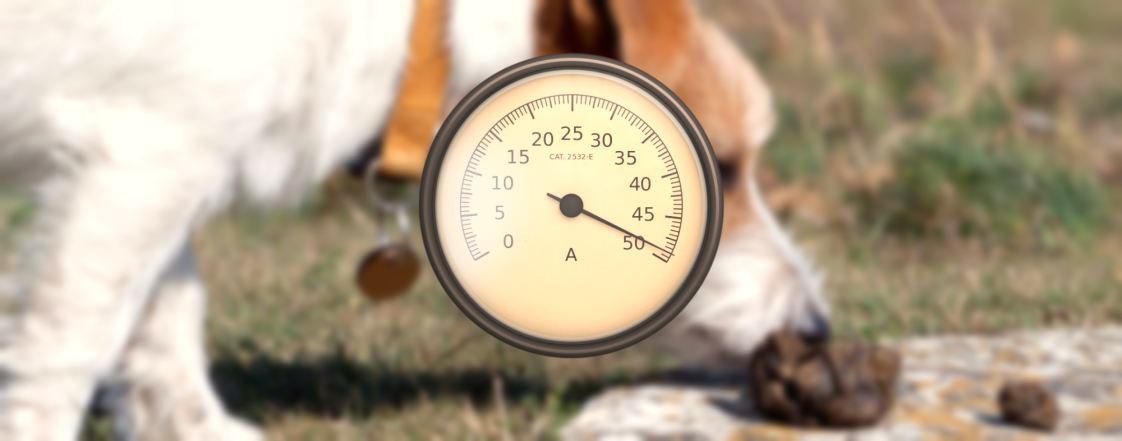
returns **49** A
